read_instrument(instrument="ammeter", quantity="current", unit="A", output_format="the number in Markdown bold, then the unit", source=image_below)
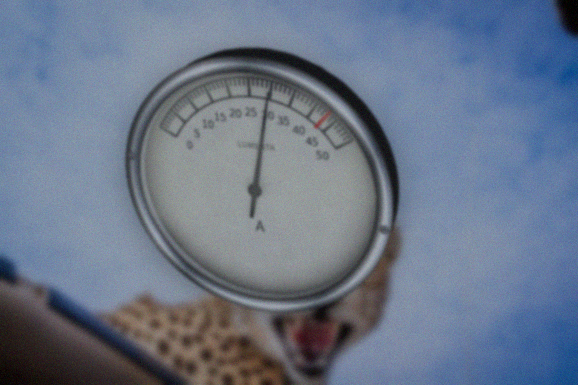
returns **30** A
